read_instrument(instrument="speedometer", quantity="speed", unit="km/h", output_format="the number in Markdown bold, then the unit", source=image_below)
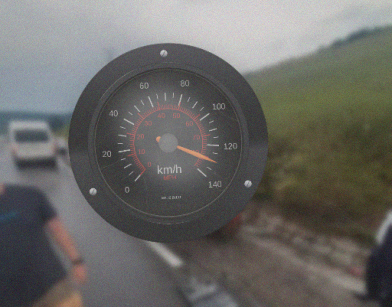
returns **130** km/h
